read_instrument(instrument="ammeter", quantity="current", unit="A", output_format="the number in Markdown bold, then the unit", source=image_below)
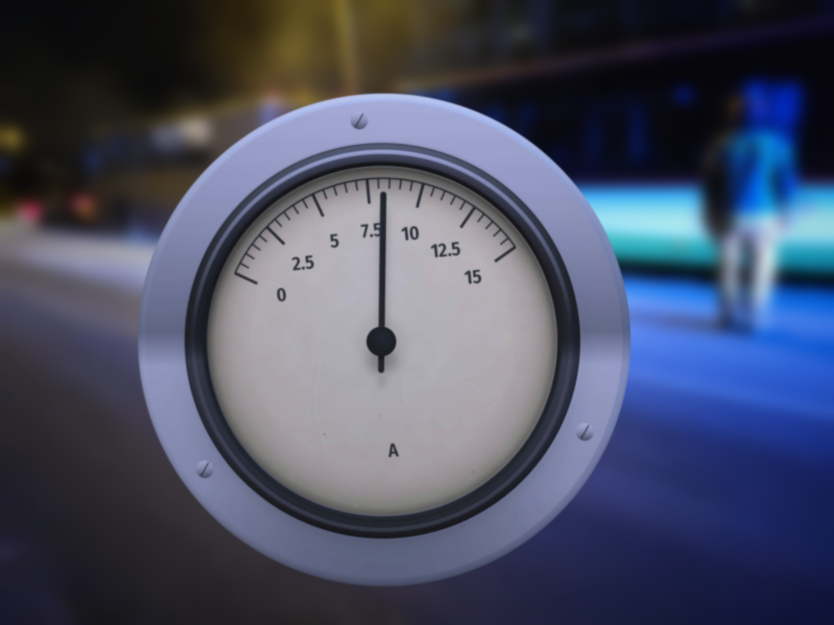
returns **8.25** A
